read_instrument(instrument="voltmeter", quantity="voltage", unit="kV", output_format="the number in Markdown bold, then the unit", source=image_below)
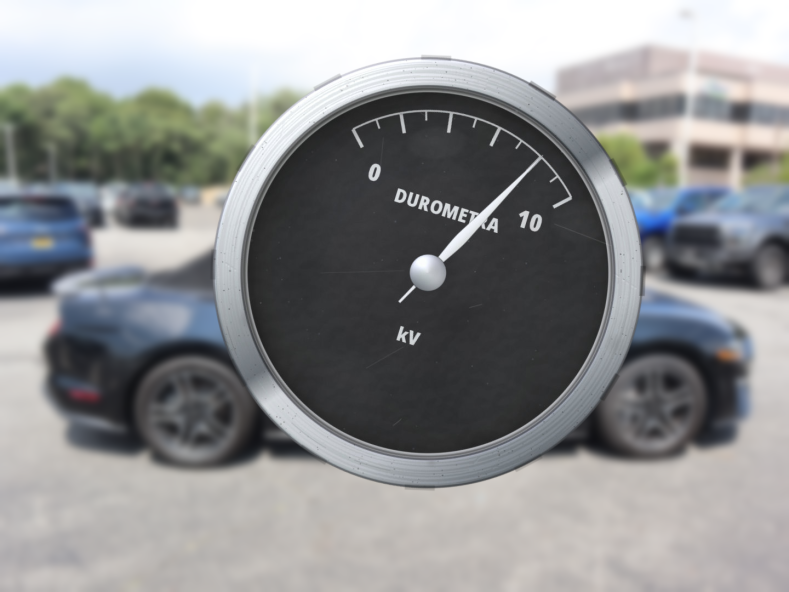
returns **8** kV
